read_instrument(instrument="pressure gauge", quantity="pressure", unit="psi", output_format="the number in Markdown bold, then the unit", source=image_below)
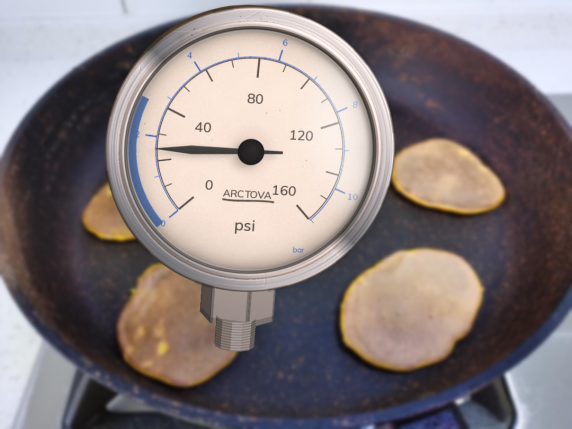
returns **25** psi
